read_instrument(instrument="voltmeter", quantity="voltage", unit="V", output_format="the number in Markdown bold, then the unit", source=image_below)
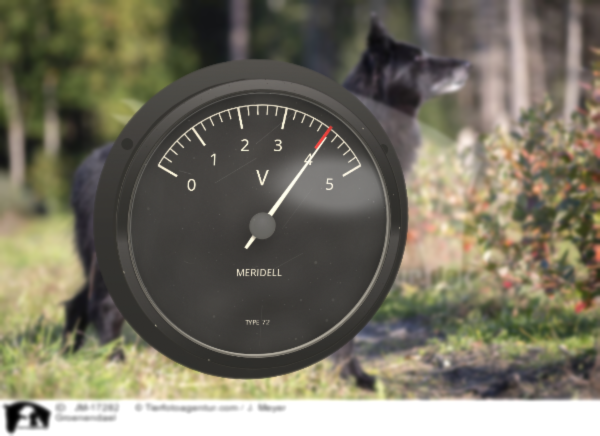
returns **4** V
